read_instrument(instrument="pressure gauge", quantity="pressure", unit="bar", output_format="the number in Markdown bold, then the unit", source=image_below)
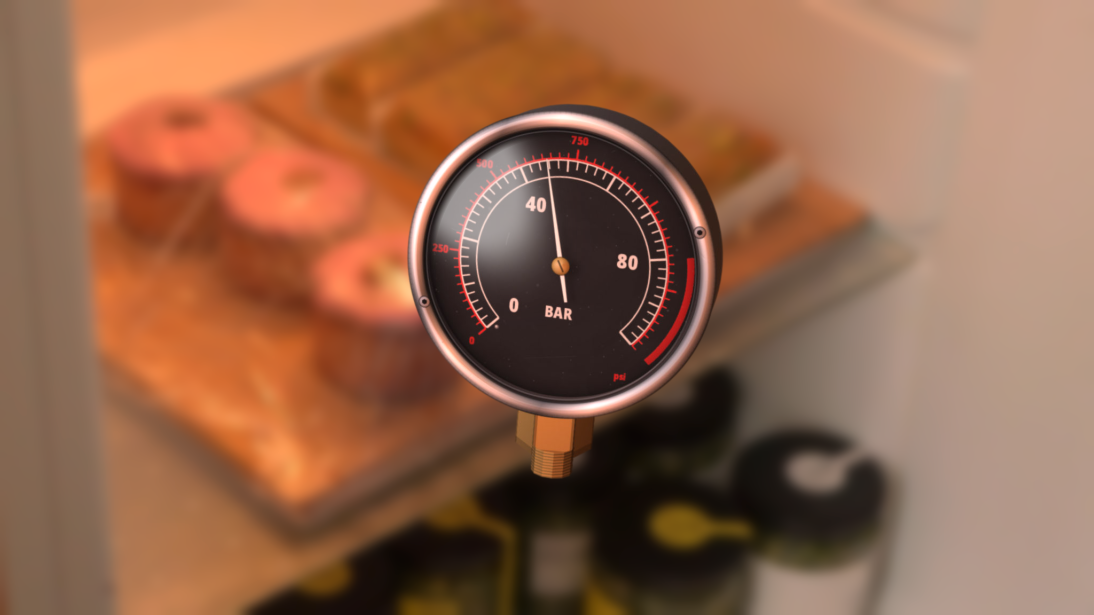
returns **46** bar
